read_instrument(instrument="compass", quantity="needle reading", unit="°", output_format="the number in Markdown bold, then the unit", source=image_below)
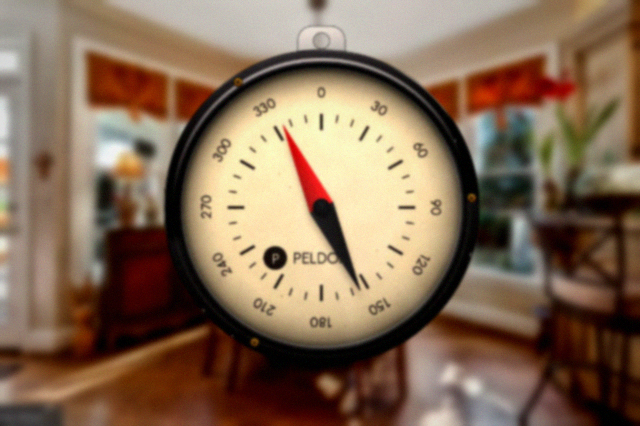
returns **335** °
